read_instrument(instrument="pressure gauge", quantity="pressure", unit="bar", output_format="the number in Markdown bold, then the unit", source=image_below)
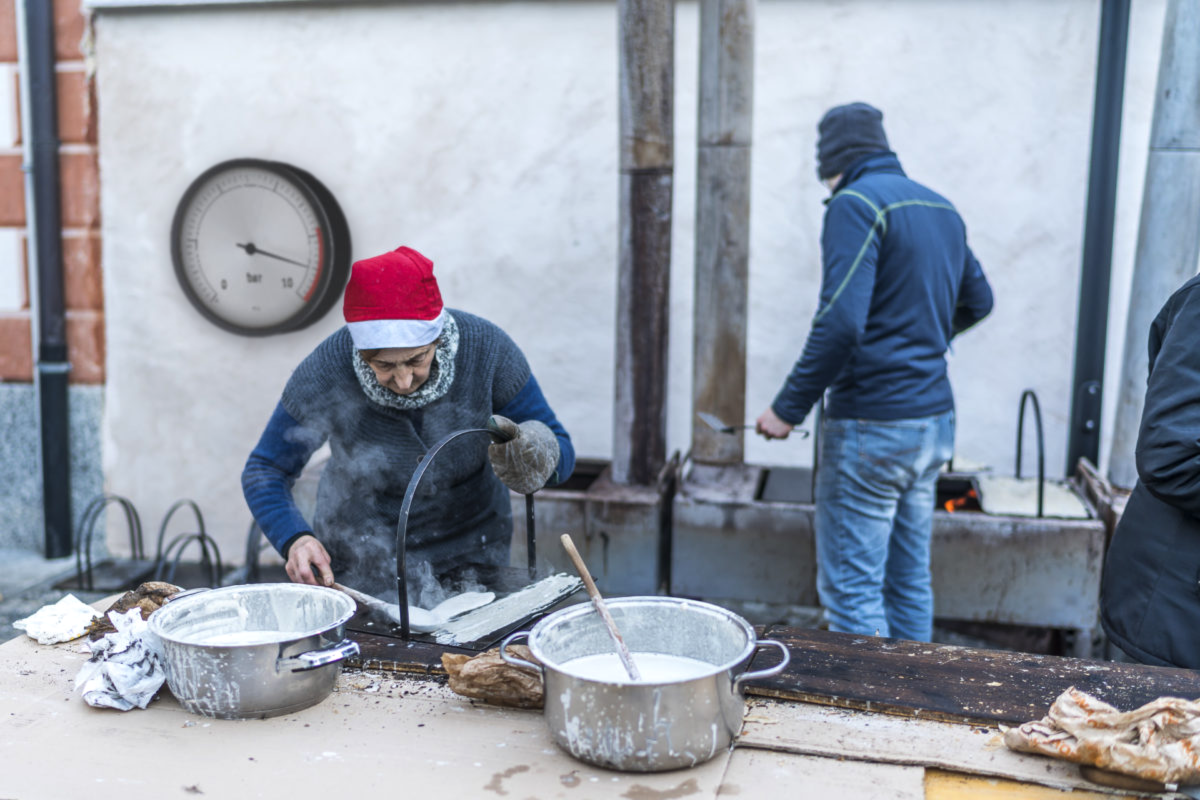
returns **9** bar
